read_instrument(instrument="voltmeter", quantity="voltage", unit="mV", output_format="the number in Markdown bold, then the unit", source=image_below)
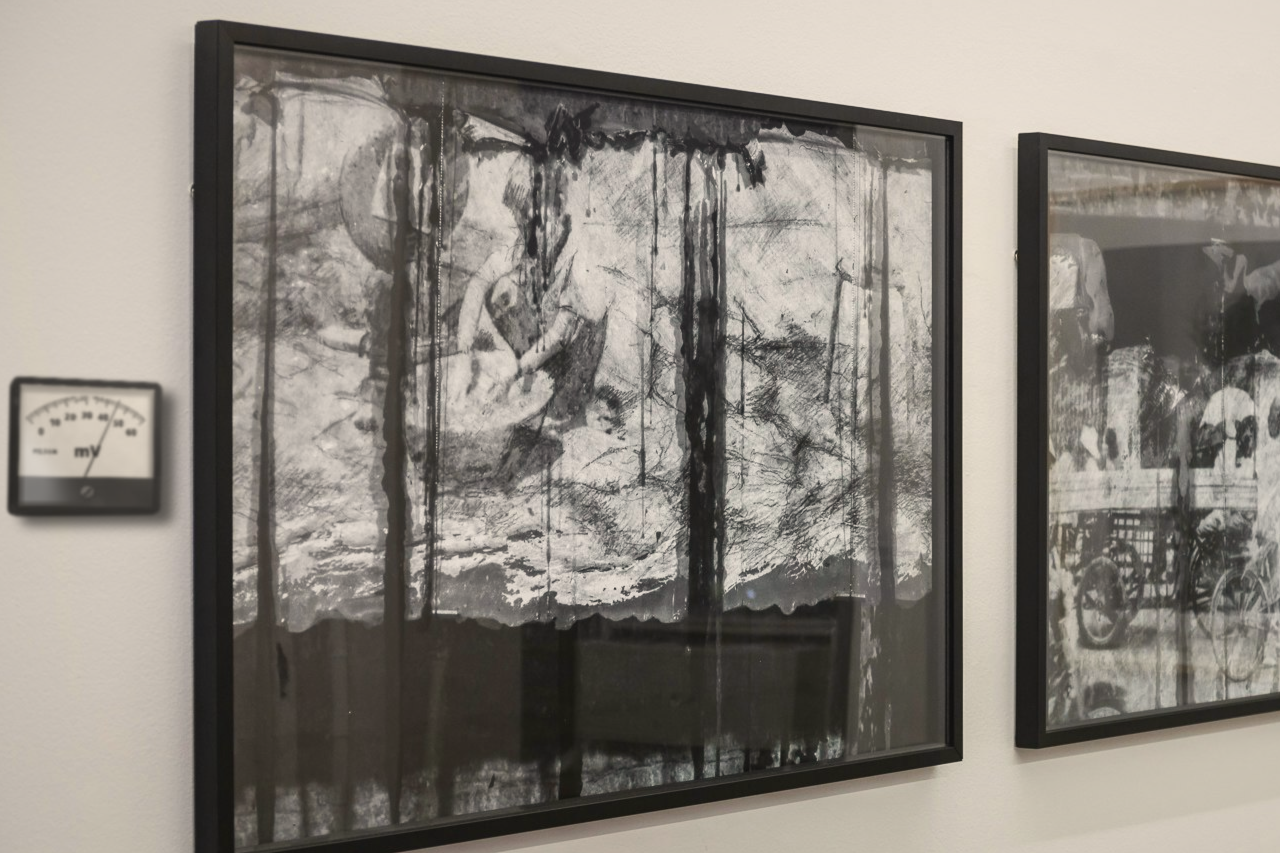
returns **45** mV
